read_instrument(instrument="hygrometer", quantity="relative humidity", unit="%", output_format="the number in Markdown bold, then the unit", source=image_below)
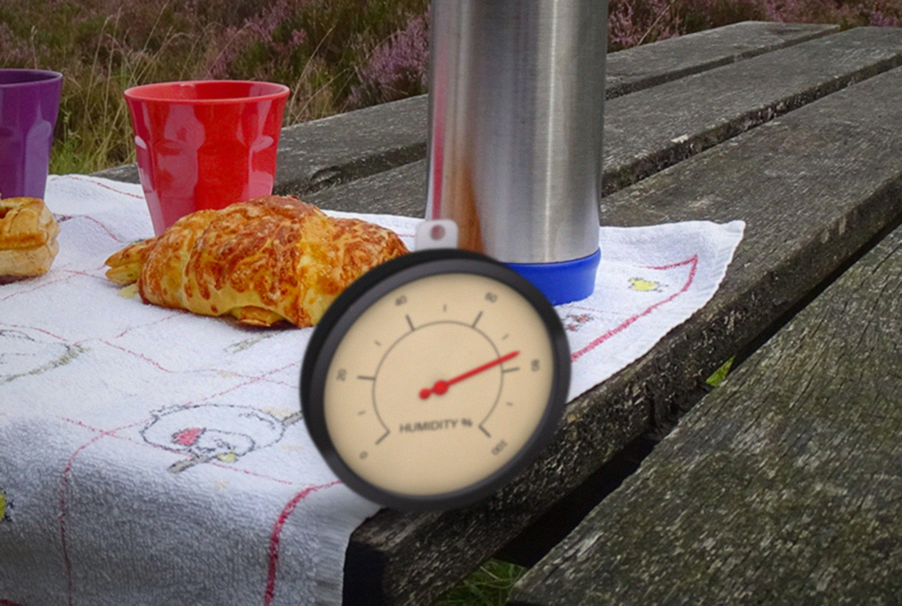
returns **75** %
